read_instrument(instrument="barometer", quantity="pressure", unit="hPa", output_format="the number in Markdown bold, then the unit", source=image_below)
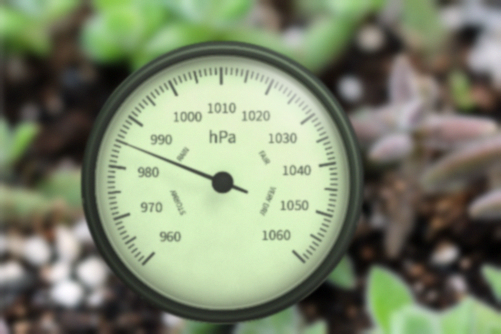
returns **985** hPa
